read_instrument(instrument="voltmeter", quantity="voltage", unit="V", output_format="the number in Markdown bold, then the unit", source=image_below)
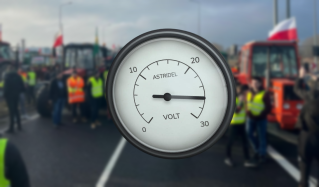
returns **26** V
